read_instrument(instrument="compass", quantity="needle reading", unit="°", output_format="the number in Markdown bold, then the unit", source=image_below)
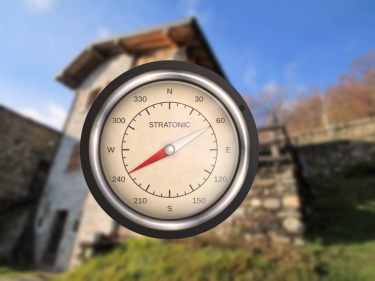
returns **240** °
